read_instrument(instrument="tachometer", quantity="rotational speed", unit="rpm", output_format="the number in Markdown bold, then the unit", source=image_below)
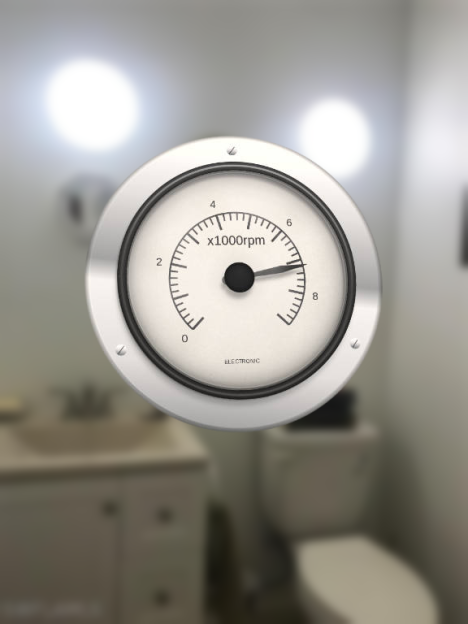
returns **7200** rpm
